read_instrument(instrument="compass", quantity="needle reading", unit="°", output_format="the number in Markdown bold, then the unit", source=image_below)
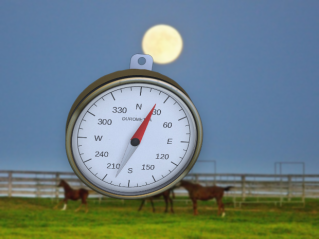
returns **20** °
